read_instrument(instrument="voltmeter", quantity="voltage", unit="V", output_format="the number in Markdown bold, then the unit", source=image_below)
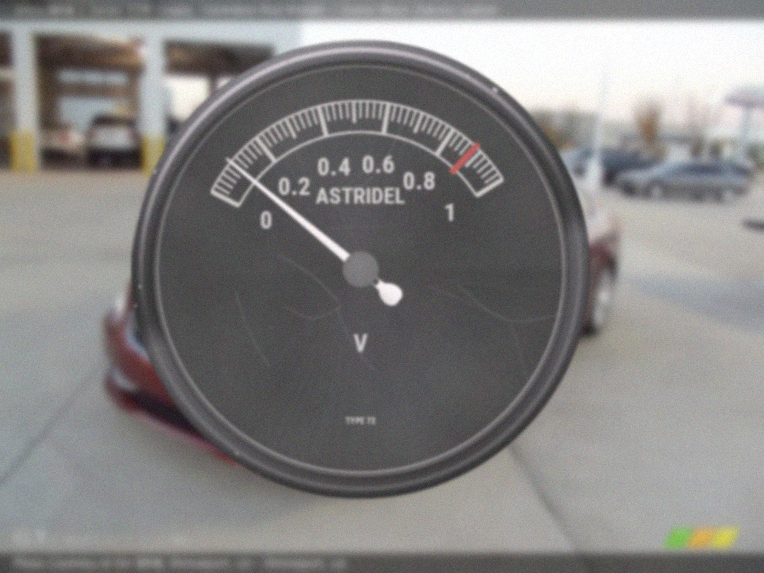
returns **0.1** V
